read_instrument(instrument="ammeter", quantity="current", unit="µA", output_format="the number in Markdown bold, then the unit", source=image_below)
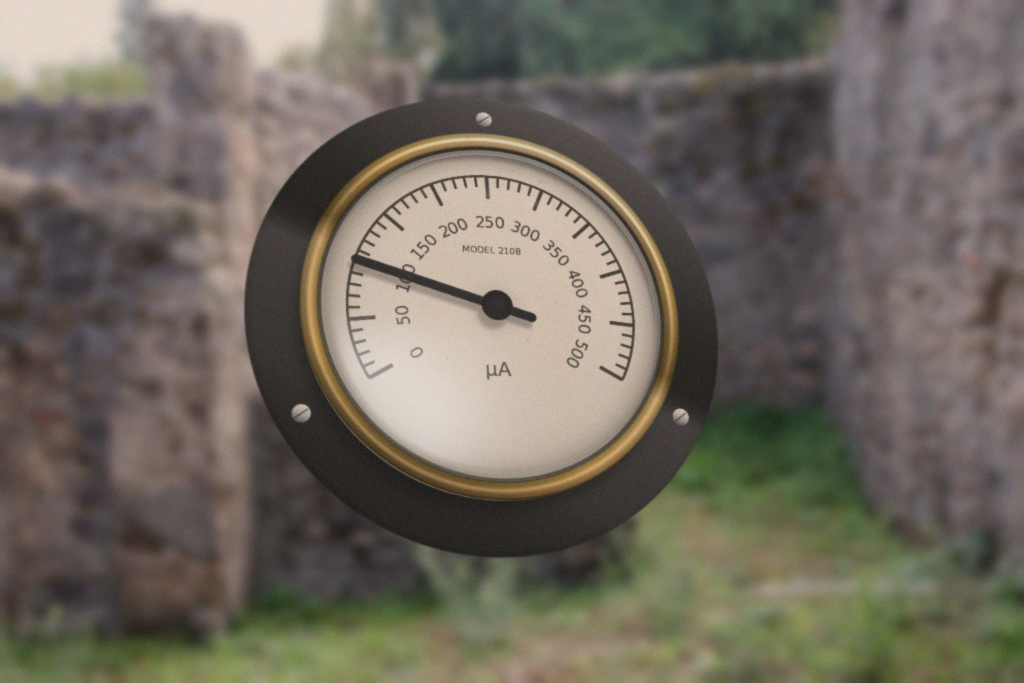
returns **100** µA
